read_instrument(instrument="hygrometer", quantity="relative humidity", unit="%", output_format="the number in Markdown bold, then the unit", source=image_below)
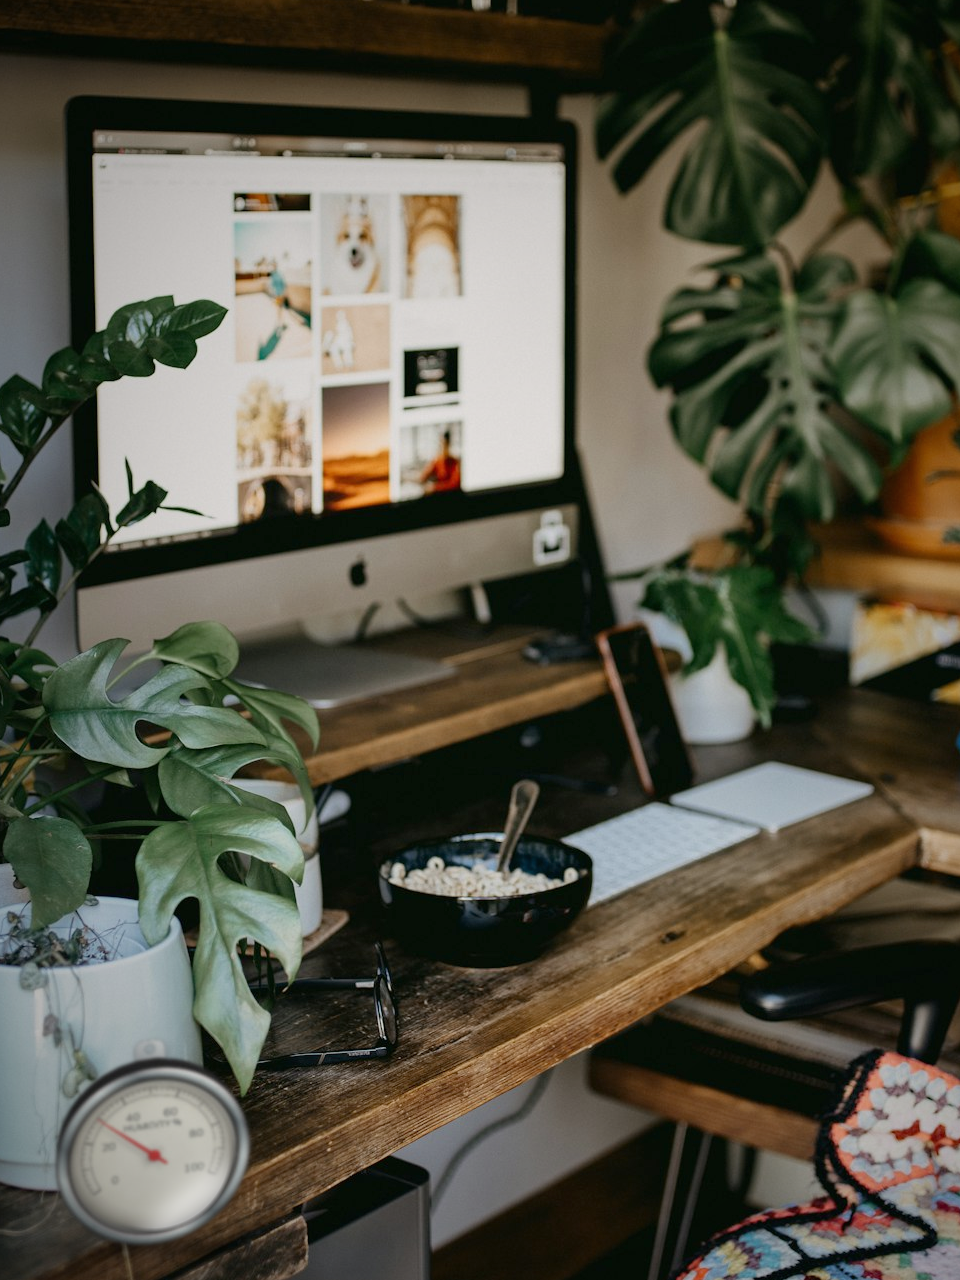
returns **30** %
